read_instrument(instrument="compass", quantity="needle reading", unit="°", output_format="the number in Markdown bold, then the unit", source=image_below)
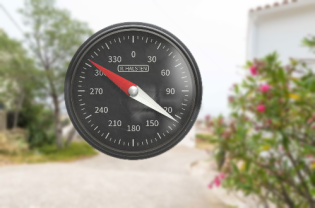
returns **305** °
